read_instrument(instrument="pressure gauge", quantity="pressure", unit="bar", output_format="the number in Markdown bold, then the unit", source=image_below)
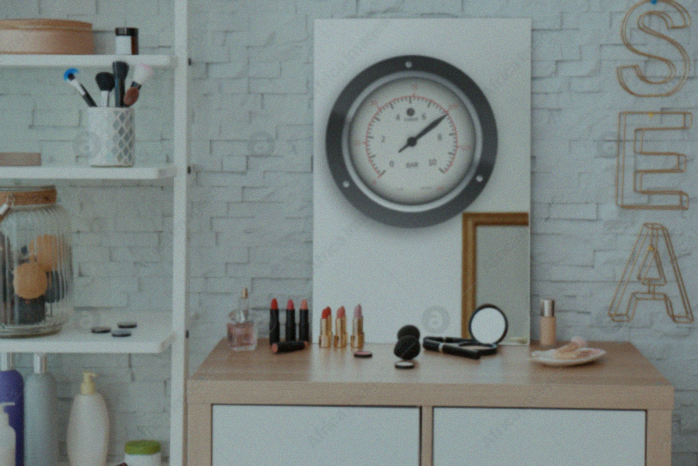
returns **7** bar
